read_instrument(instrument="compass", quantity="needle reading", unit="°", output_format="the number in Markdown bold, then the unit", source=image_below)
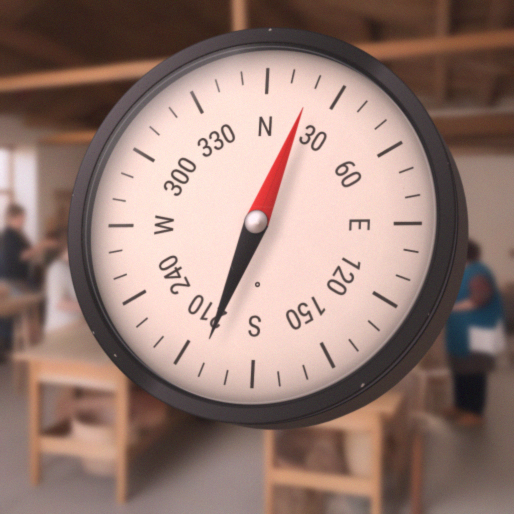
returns **20** °
